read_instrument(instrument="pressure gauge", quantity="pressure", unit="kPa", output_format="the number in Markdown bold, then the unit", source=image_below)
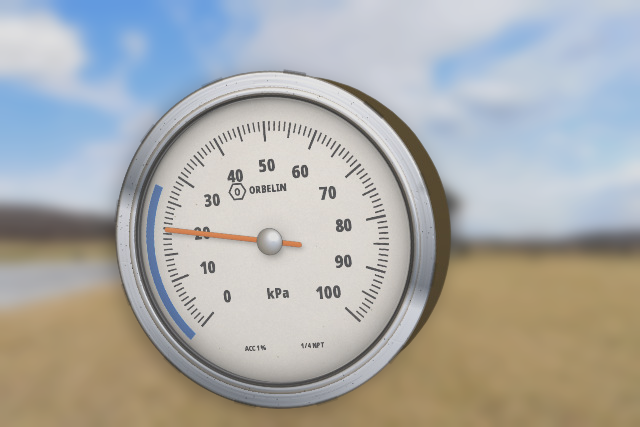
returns **20** kPa
